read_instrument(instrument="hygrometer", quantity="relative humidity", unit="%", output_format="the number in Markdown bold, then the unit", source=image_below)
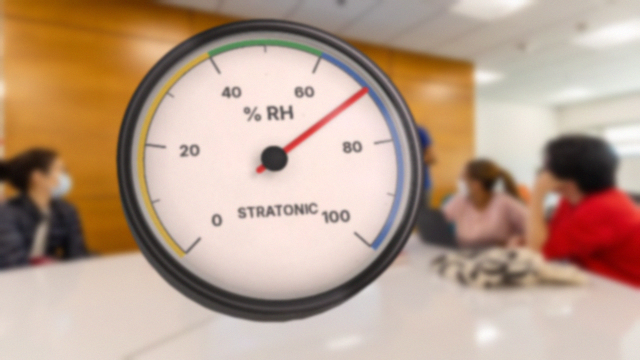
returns **70** %
